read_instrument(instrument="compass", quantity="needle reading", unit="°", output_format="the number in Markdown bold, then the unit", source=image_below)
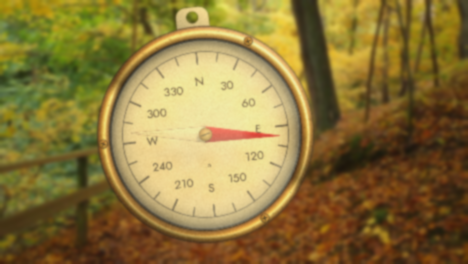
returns **97.5** °
